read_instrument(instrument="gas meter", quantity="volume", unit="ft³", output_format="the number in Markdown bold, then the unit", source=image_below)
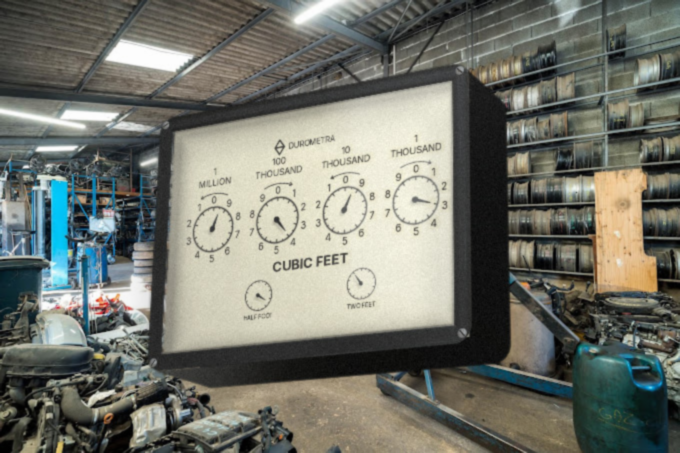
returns **939300** ft³
